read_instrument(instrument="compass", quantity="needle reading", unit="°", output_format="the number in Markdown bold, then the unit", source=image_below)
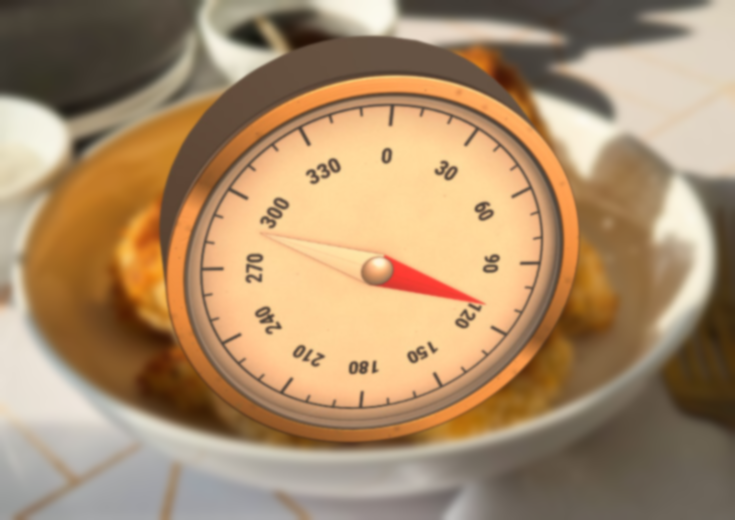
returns **110** °
